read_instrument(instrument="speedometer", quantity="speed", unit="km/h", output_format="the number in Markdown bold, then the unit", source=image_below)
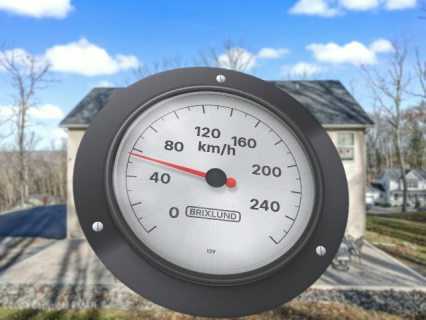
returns **55** km/h
